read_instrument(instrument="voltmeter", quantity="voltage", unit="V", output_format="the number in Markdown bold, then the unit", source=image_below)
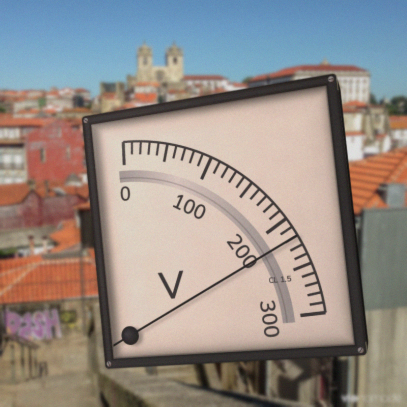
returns **220** V
